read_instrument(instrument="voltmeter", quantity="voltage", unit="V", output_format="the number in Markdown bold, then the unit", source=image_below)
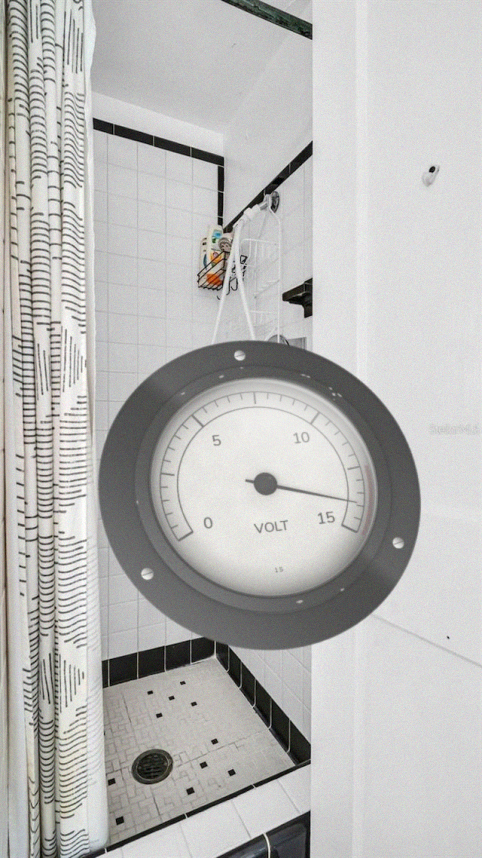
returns **14** V
